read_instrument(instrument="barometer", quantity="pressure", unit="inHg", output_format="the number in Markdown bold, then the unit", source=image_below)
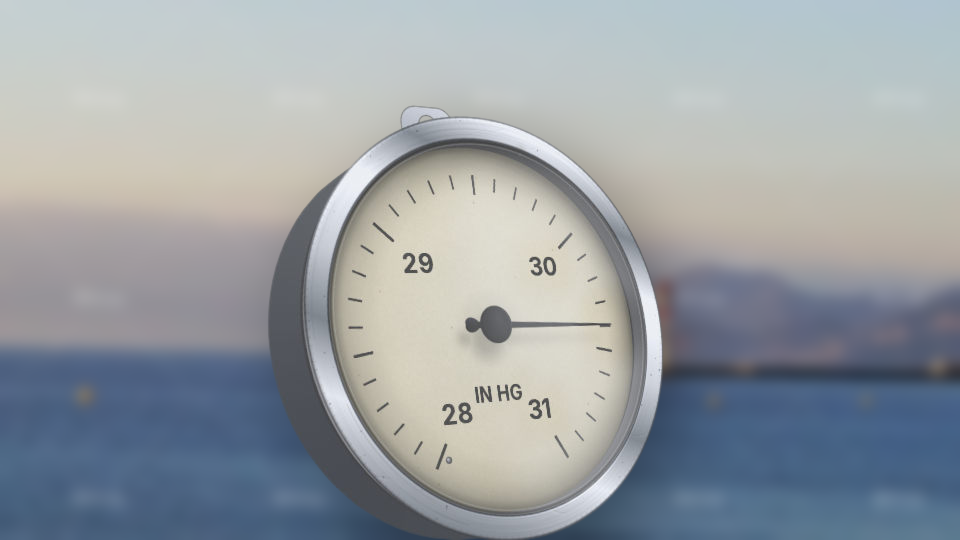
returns **30.4** inHg
